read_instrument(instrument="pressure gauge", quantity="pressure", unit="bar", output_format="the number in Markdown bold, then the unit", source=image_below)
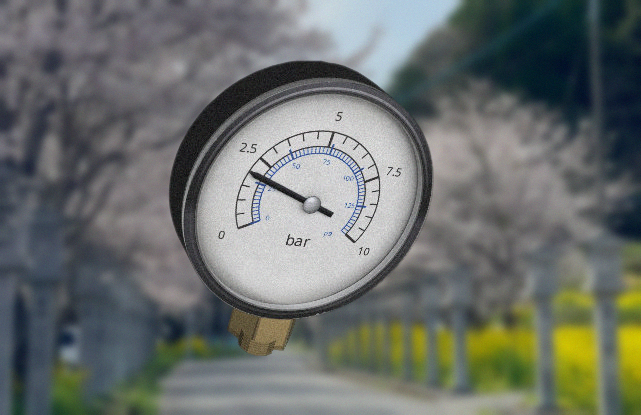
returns **2** bar
